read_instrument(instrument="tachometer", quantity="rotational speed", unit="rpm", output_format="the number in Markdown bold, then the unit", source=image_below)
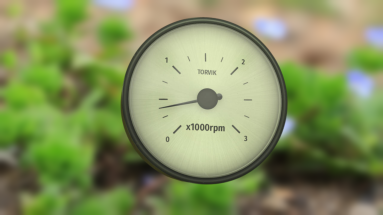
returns **375** rpm
